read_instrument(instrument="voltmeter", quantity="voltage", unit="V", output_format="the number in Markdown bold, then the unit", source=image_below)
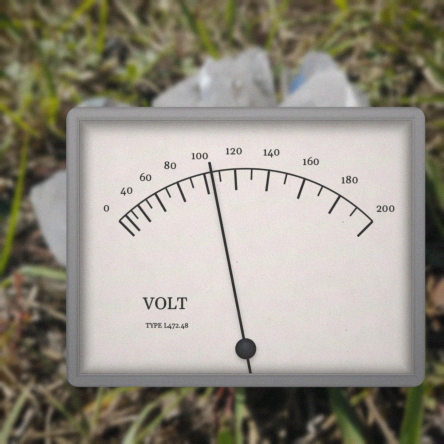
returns **105** V
